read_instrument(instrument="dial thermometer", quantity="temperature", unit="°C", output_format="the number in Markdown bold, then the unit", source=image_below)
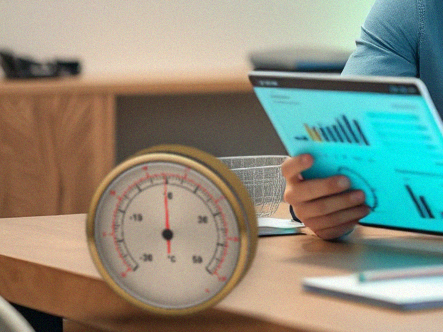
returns **10** °C
